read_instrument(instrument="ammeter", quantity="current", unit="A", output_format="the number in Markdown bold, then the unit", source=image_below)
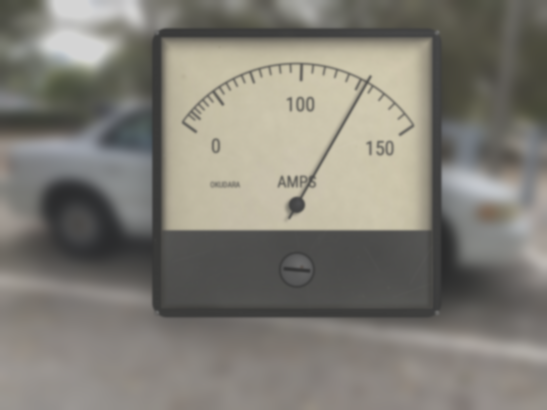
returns **127.5** A
